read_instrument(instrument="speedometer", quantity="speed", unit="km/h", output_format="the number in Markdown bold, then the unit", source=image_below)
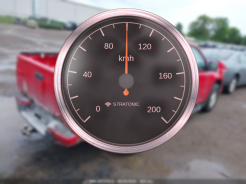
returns **100** km/h
